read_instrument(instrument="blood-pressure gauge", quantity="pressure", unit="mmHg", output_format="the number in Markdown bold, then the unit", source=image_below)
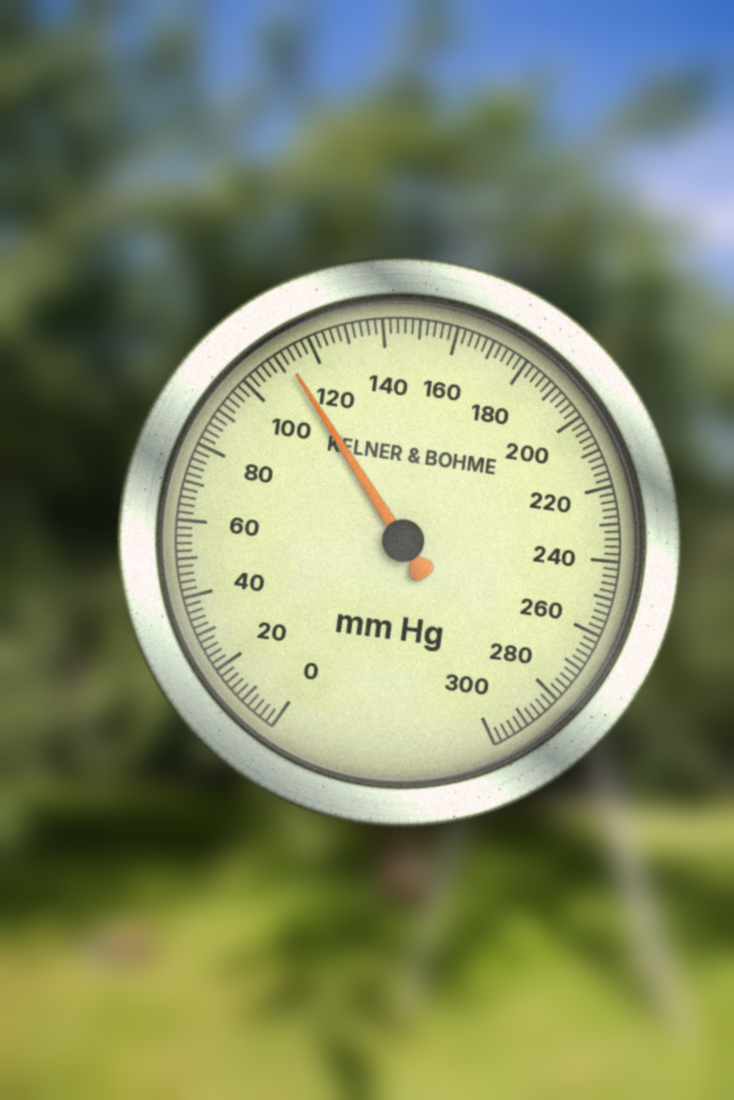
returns **112** mmHg
